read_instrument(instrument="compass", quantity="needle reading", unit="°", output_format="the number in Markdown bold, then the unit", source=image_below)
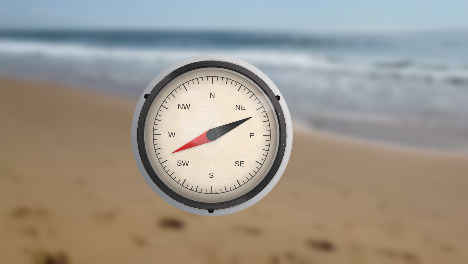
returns **245** °
